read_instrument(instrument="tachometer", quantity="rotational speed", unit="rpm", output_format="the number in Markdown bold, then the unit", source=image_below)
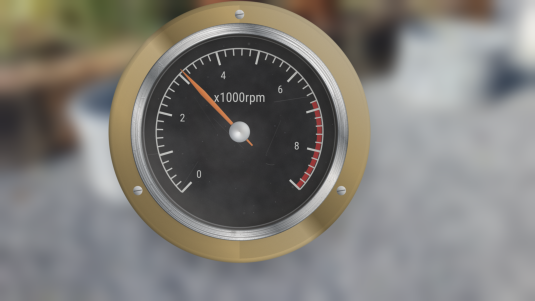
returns **3100** rpm
